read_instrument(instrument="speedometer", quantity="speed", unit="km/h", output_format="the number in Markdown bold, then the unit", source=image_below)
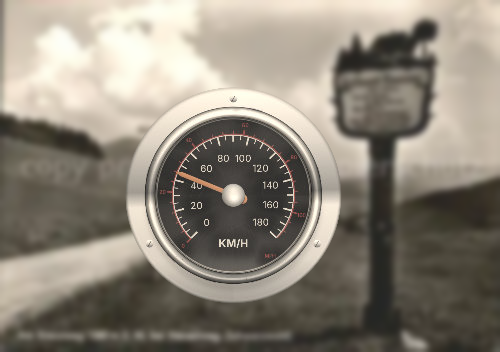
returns **45** km/h
